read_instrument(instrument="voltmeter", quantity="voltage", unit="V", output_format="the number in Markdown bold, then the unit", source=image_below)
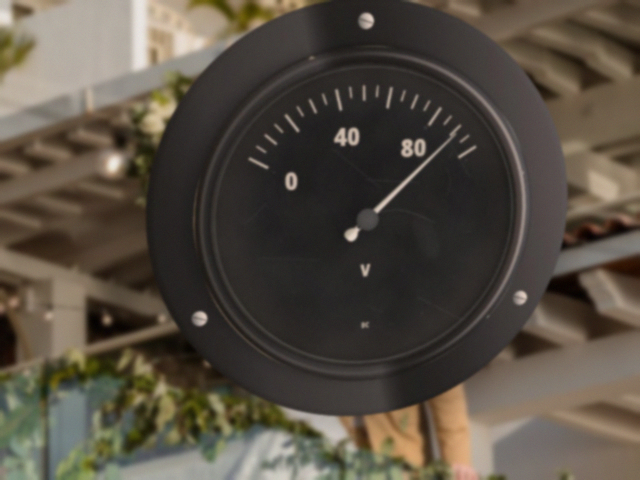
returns **90** V
